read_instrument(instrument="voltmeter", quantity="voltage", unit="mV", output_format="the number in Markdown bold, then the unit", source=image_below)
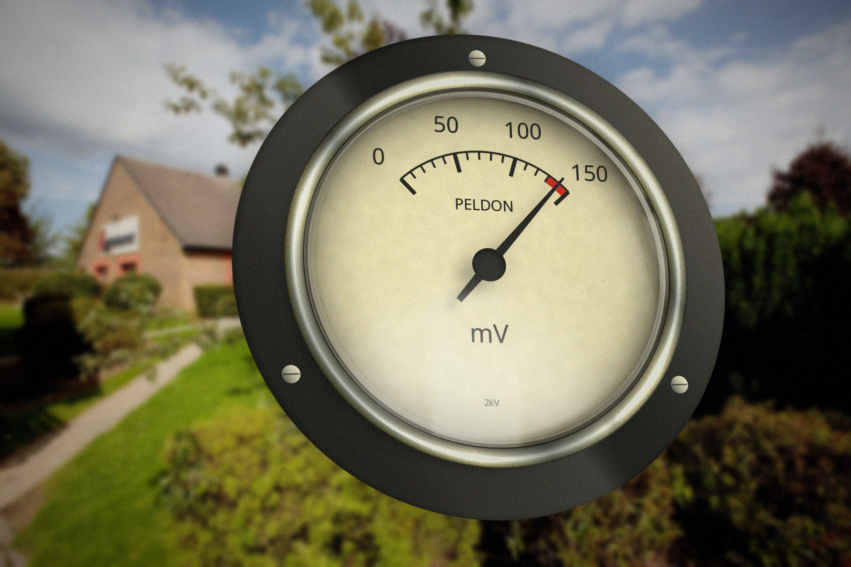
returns **140** mV
